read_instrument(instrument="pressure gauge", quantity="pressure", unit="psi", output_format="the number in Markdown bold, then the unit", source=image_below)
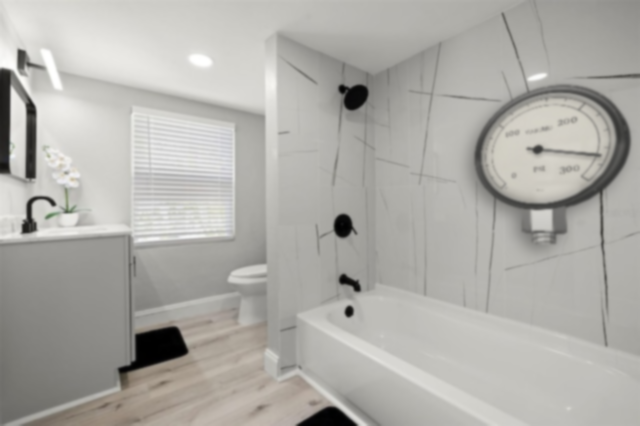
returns **270** psi
